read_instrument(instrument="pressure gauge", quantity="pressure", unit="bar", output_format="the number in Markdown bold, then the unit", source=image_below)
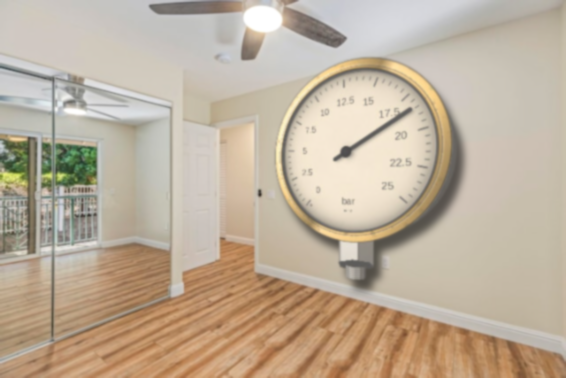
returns **18.5** bar
